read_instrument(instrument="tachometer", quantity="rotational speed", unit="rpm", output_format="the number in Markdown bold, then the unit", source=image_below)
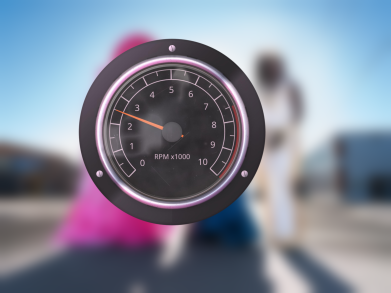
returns **2500** rpm
